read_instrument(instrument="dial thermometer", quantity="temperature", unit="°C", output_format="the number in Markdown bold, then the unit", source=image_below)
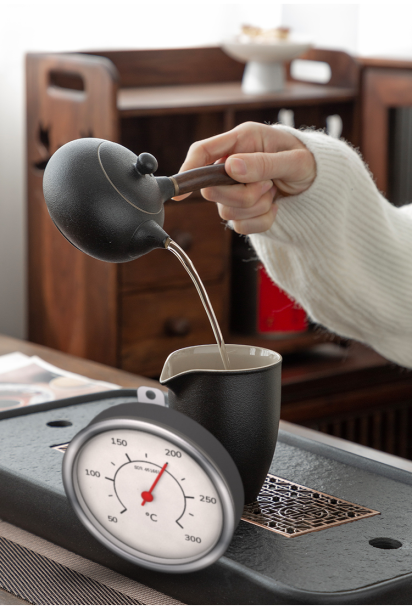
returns **200** °C
